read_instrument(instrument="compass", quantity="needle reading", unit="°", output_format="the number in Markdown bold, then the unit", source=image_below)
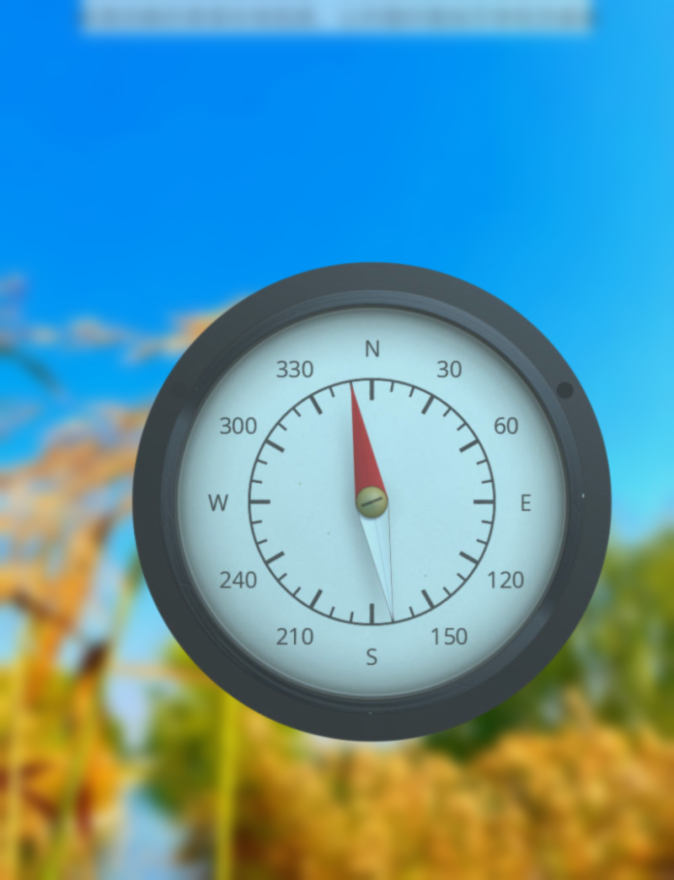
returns **350** °
